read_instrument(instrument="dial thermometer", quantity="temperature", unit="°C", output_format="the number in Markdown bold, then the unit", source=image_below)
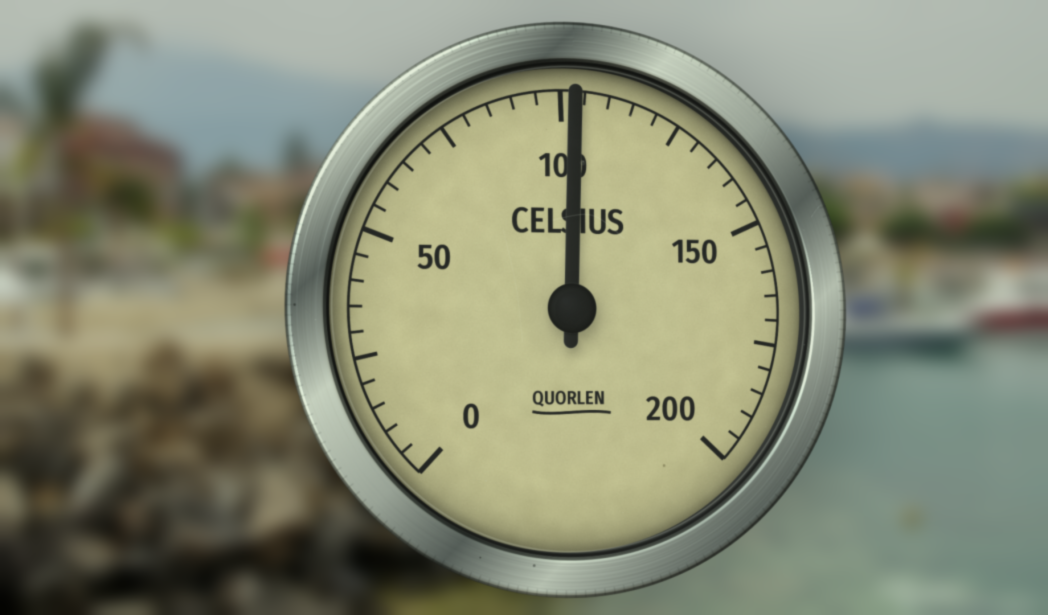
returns **102.5** °C
